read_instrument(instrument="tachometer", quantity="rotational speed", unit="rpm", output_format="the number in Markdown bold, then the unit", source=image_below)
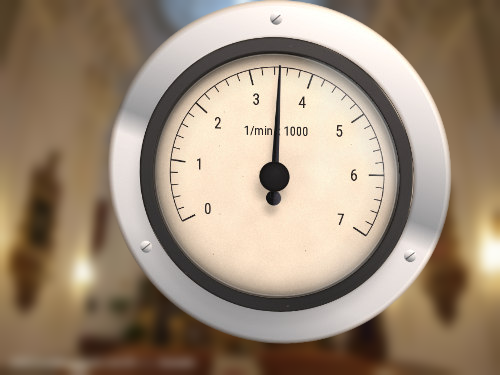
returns **3500** rpm
